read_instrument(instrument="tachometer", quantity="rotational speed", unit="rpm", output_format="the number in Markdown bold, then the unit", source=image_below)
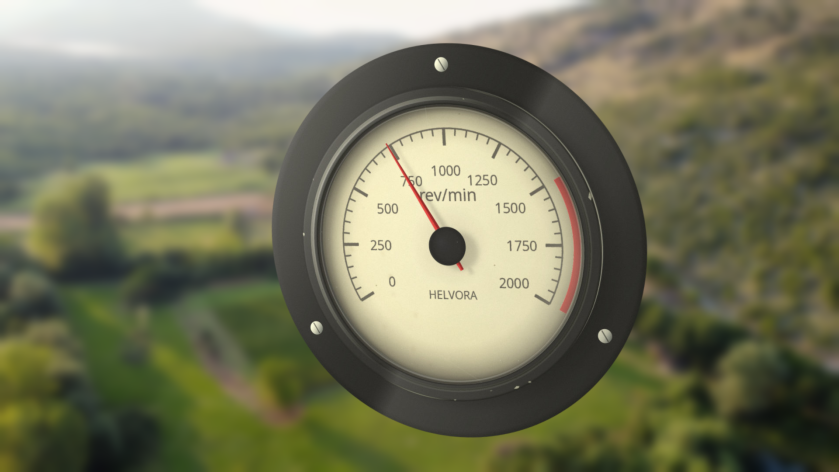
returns **750** rpm
